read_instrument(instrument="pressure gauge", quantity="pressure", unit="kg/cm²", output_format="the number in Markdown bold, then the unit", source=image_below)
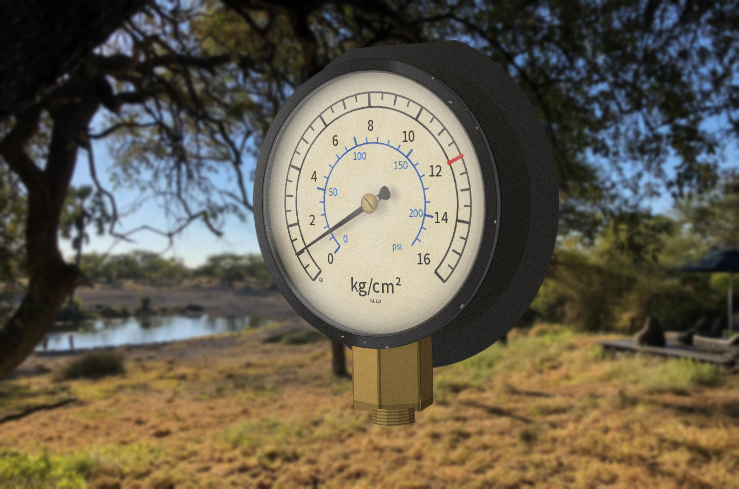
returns **1** kg/cm²
